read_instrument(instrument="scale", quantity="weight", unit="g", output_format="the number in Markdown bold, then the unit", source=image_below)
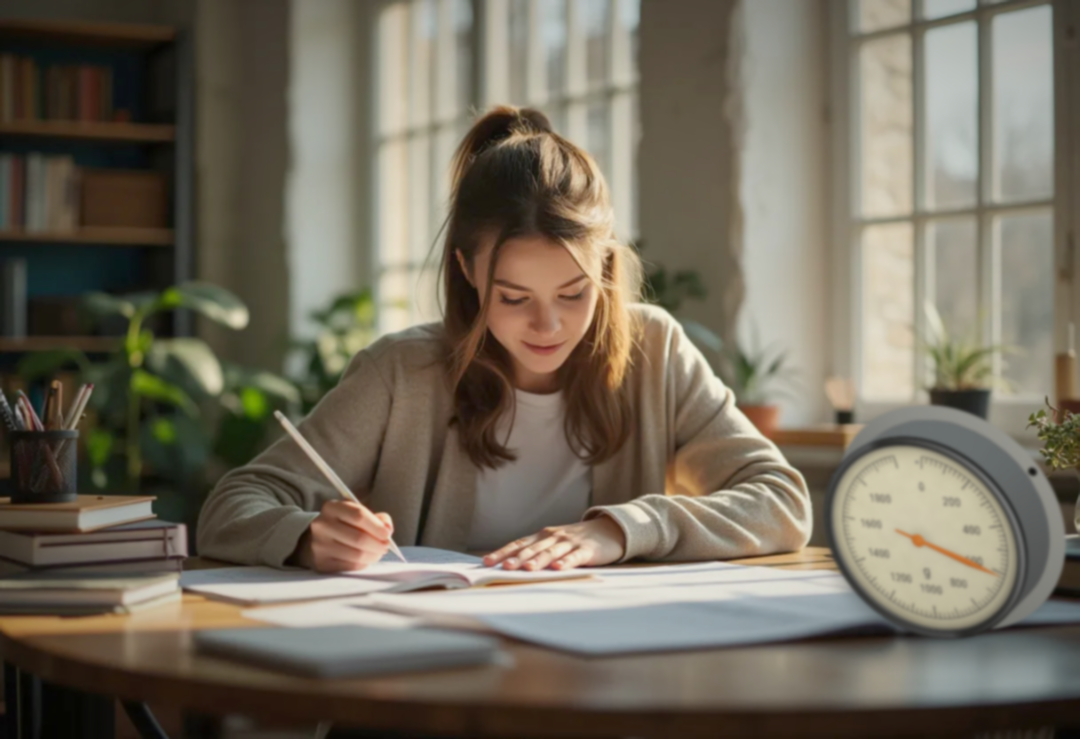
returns **600** g
